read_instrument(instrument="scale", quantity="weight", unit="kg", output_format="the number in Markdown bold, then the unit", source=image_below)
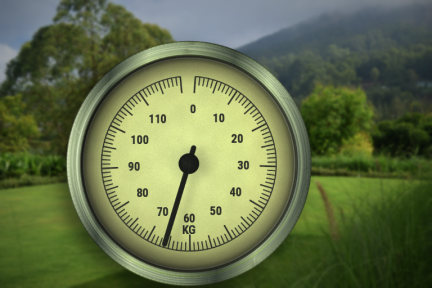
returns **66** kg
